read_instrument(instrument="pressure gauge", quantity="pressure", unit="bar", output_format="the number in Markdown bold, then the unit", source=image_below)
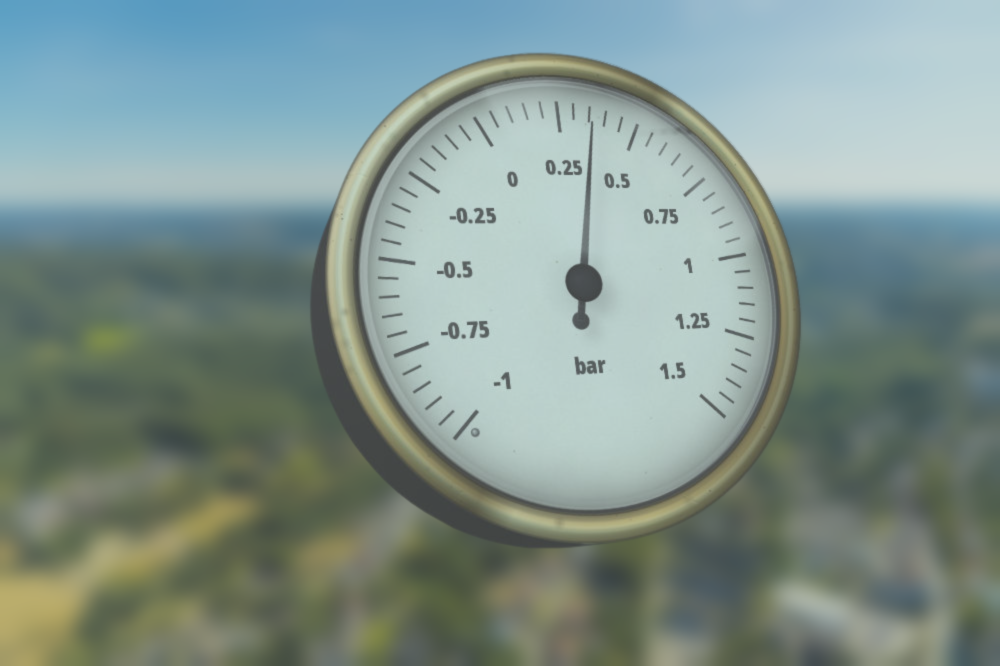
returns **0.35** bar
